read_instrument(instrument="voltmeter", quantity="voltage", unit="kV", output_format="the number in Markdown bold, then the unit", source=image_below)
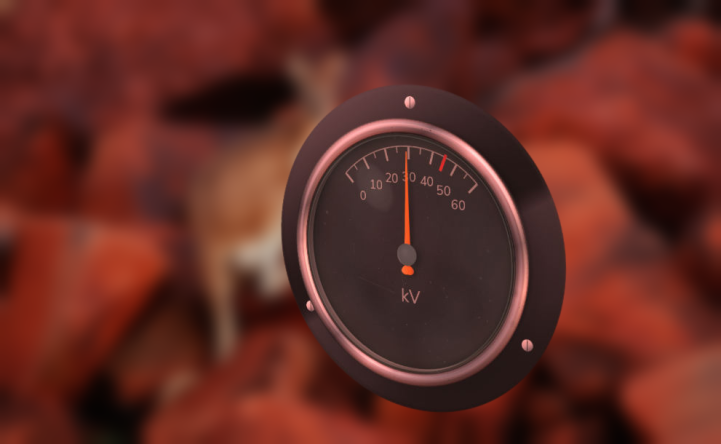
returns **30** kV
